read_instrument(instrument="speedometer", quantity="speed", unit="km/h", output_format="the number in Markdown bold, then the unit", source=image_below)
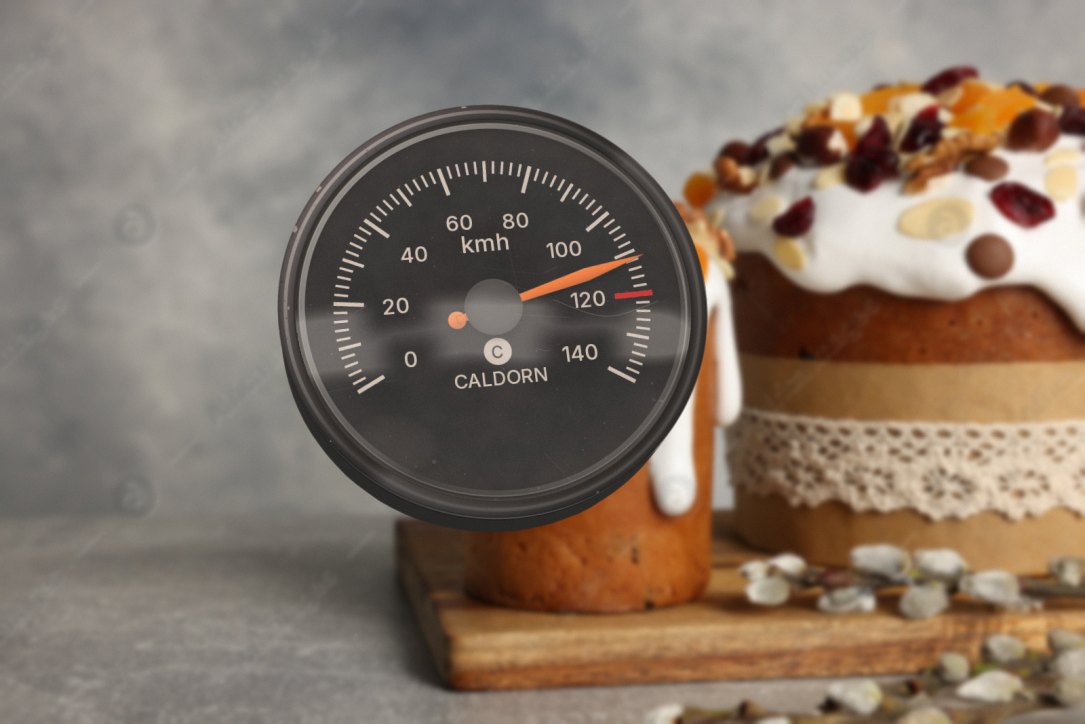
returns **112** km/h
